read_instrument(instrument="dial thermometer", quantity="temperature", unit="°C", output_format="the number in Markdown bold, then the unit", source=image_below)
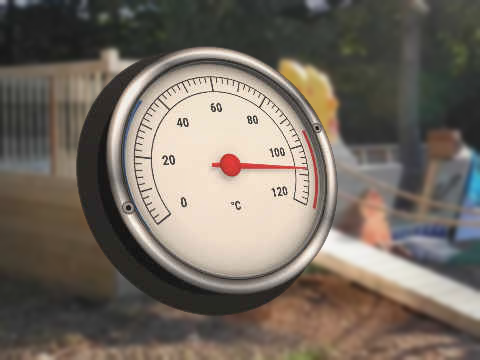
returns **108** °C
